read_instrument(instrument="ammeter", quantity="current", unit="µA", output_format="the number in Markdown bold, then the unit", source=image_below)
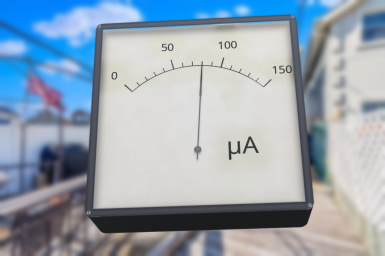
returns **80** µA
